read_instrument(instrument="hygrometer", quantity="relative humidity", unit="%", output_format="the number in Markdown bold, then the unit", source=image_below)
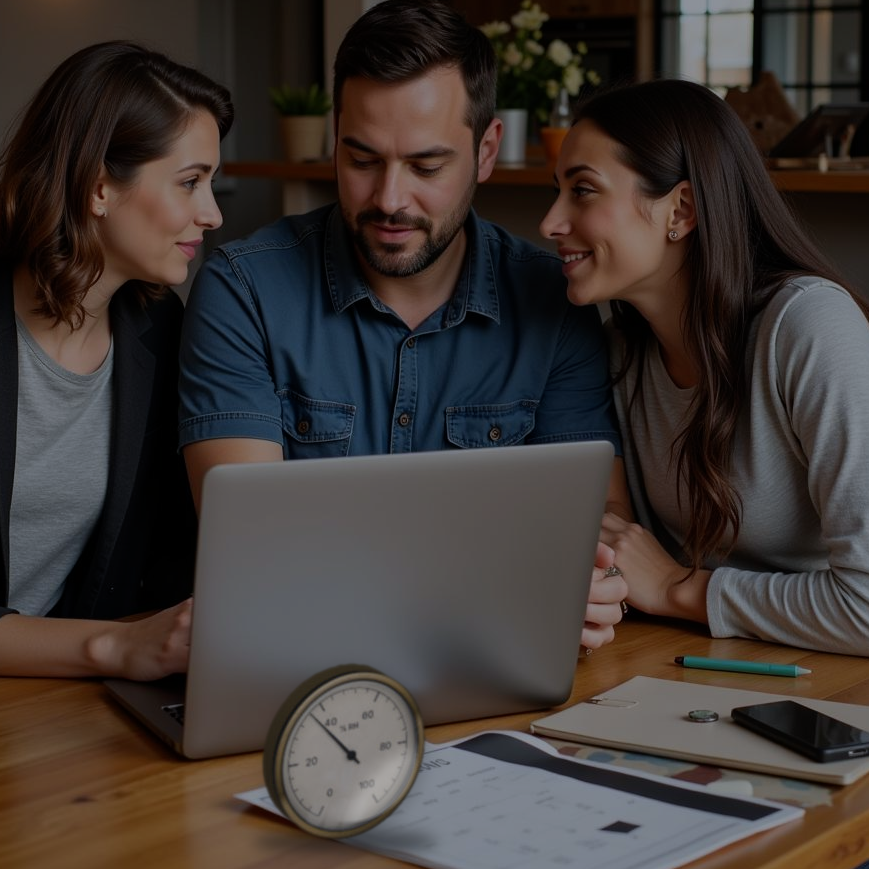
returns **36** %
